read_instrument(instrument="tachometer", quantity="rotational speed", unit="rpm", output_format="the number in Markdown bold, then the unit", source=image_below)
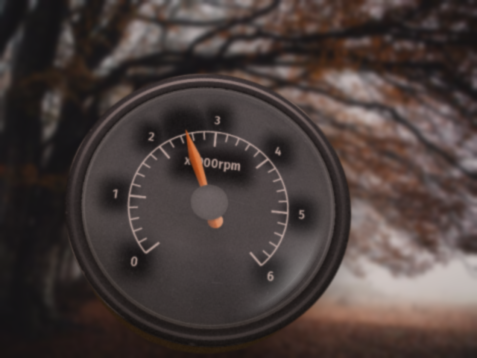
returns **2500** rpm
